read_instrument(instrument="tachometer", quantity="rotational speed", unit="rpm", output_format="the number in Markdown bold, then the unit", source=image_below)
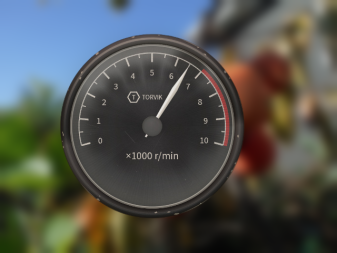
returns **6500** rpm
